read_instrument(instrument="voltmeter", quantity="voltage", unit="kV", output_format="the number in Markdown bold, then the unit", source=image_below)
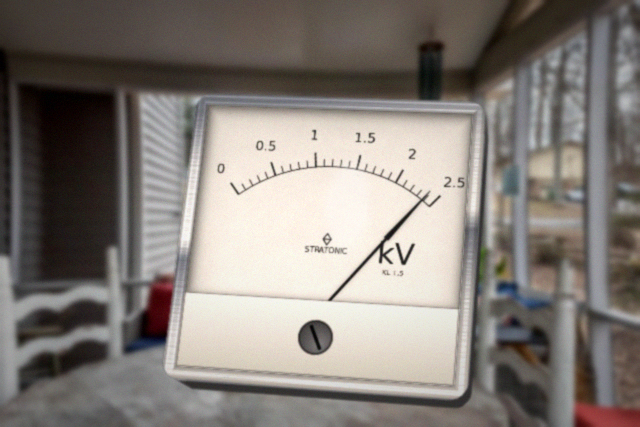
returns **2.4** kV
